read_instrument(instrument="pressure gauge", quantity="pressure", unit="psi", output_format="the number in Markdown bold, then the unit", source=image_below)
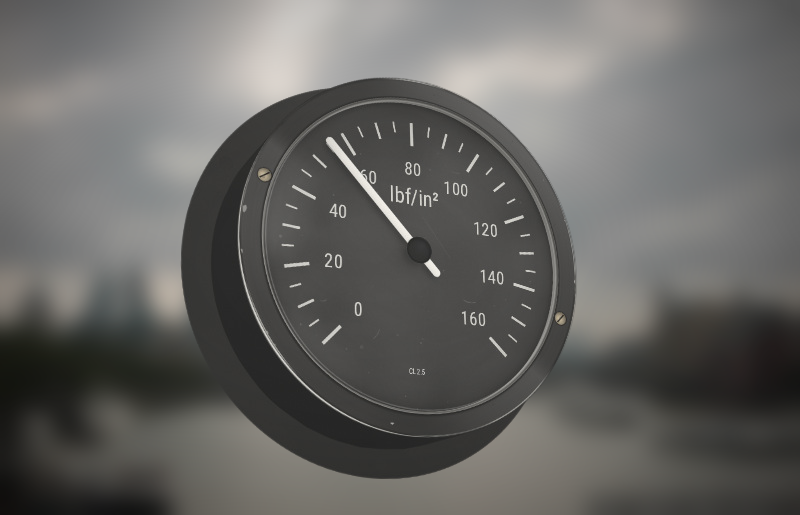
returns **55** psi
